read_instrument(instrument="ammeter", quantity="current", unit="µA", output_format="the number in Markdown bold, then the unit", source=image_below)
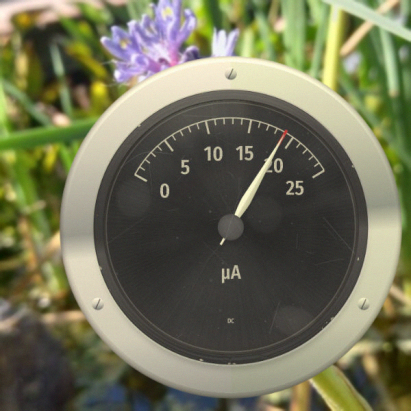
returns **19** µA
